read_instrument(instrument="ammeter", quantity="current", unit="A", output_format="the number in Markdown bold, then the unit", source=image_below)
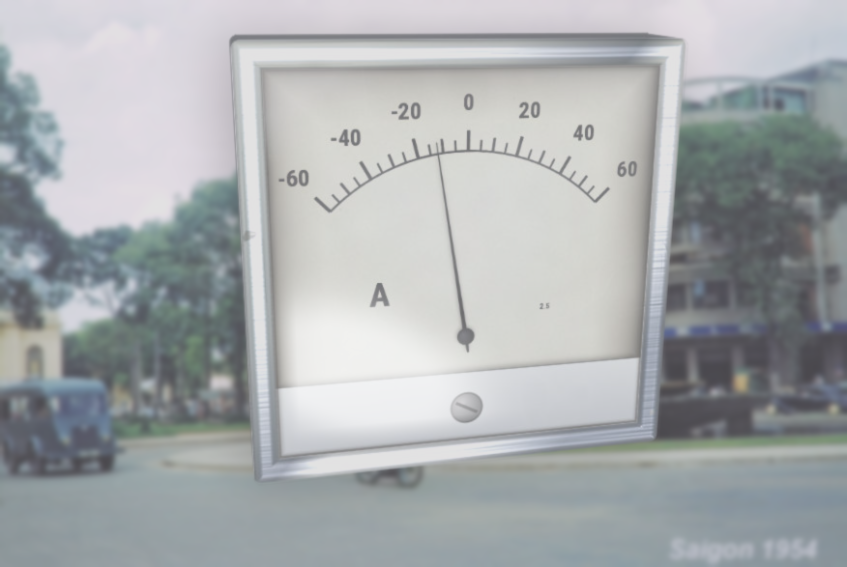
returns **-12.5** A
